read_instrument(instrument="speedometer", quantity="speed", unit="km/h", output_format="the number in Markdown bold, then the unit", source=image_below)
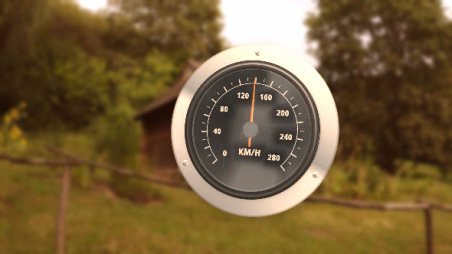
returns **140** km/h
